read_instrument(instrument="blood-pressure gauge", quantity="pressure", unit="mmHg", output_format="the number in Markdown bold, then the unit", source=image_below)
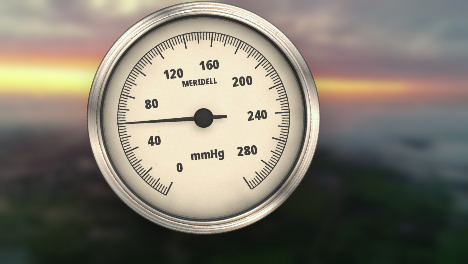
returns **60** mmHg
